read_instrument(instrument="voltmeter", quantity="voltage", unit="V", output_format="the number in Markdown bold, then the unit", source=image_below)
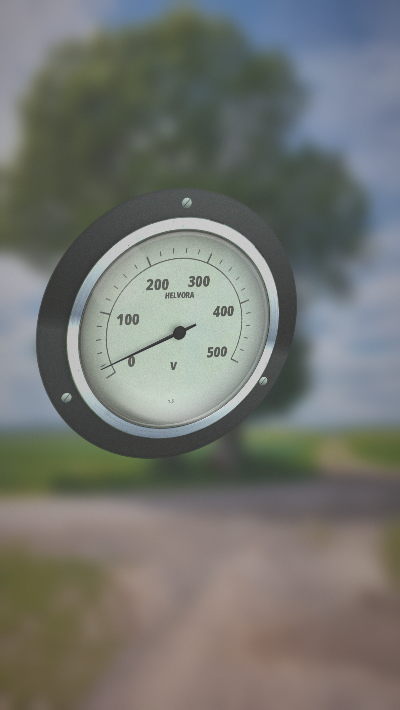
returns **20** V
